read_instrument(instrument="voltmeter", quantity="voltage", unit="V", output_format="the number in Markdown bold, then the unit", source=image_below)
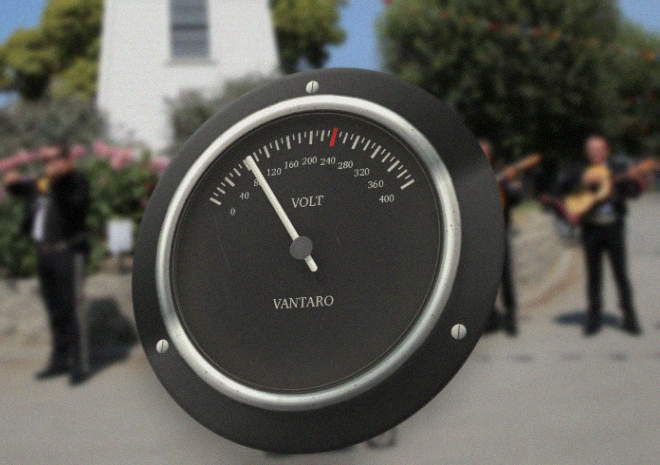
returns **90** V
